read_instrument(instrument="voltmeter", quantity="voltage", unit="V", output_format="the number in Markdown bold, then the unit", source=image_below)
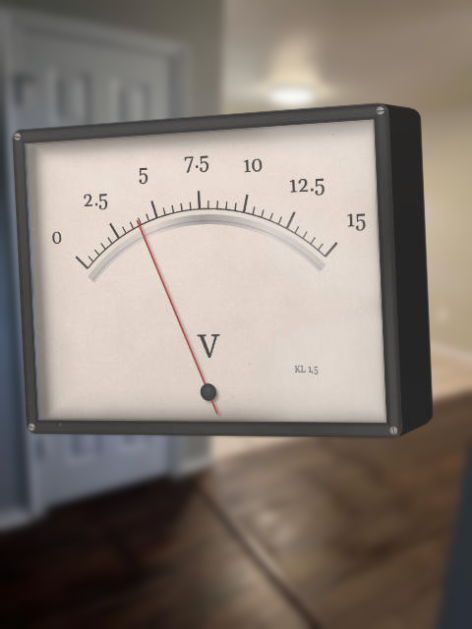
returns **4** V
